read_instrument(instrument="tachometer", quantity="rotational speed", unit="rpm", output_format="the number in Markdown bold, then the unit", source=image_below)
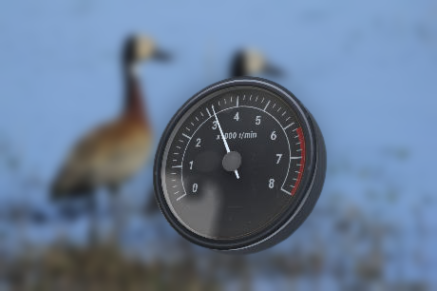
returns **3200** rpm
